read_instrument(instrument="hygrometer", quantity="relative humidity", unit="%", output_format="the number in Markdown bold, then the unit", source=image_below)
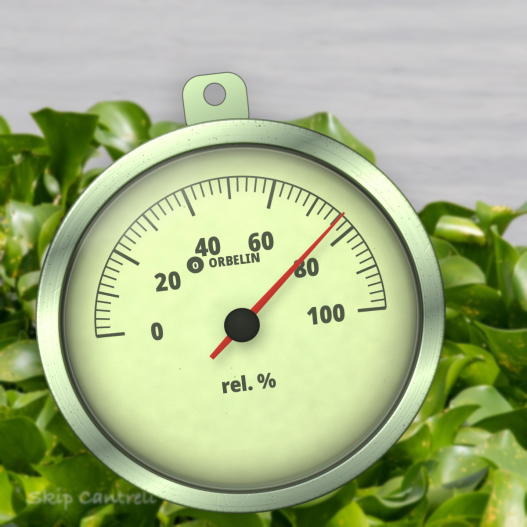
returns **76** %
